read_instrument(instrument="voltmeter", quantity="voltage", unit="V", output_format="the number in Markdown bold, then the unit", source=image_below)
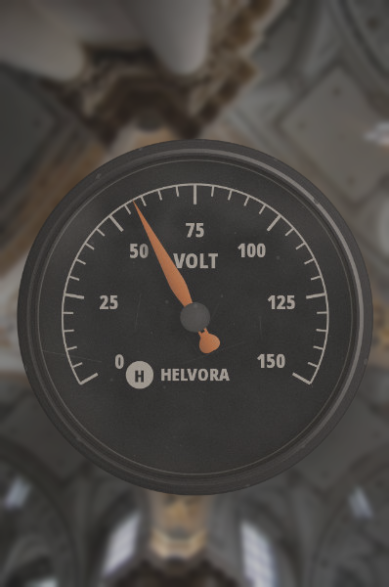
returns **57.5** V
